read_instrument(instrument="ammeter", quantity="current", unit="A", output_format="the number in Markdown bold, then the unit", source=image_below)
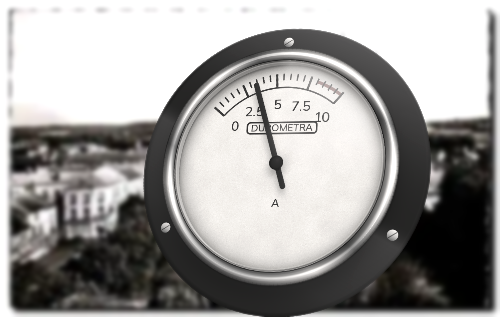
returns **3.5** A
